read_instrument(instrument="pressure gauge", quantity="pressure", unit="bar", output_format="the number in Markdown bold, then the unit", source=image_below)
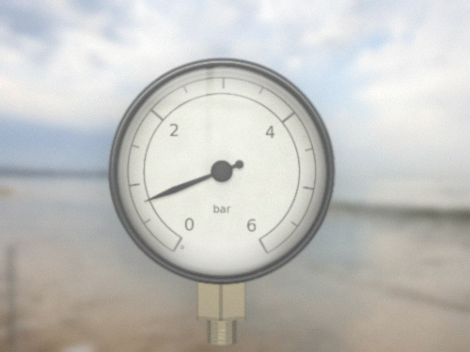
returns **0.75** bar
